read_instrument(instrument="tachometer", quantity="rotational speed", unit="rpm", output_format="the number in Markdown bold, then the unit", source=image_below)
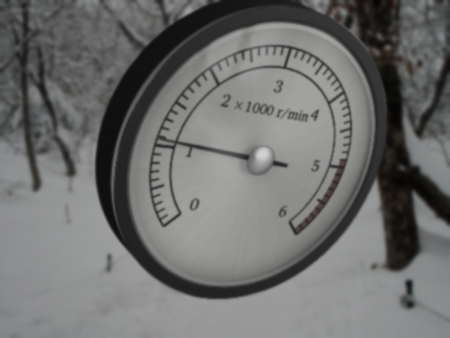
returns **1100** rpm
